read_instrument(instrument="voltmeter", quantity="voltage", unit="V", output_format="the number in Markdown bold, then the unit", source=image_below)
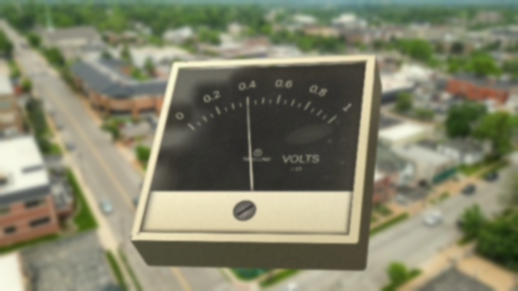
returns **0.4** V
